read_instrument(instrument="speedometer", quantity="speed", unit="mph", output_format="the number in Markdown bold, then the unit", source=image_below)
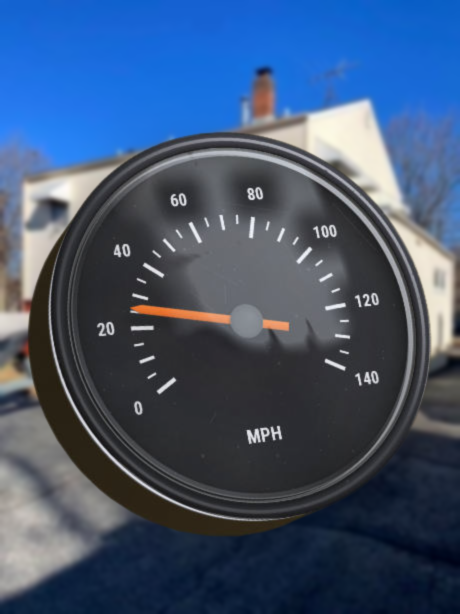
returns **25** mph
